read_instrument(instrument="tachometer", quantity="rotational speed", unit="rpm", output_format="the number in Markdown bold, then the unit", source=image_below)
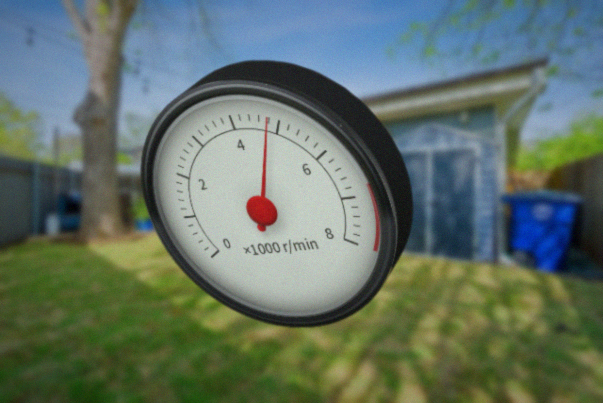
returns **4800** rpm
